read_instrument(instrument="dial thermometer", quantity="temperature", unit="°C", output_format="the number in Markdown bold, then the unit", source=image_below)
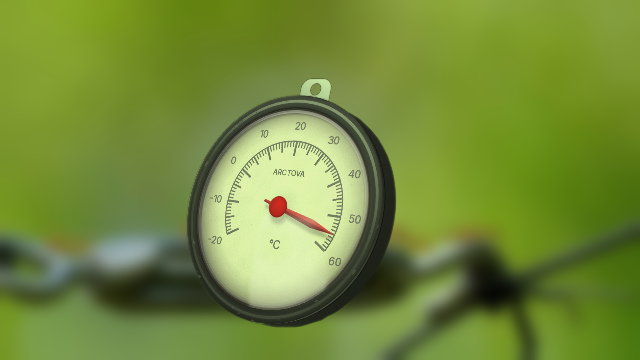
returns **55** °C
